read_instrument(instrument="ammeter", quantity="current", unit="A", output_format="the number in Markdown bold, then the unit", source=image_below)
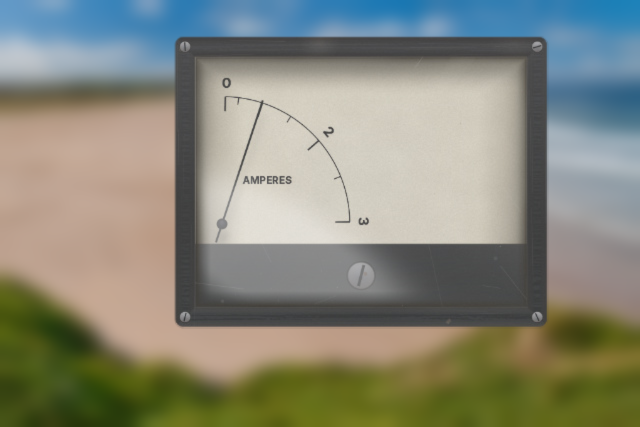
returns **1** A
